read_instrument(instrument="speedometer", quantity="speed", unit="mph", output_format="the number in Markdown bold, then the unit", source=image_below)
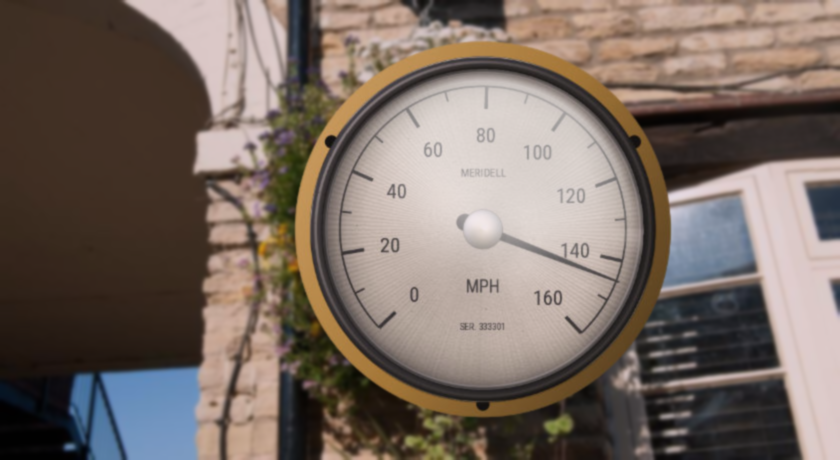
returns **145** mph
